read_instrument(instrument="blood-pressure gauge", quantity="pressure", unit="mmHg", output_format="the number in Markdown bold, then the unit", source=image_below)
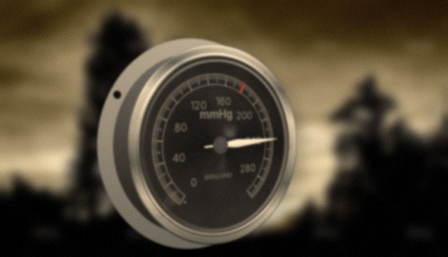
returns **240** mmHg
